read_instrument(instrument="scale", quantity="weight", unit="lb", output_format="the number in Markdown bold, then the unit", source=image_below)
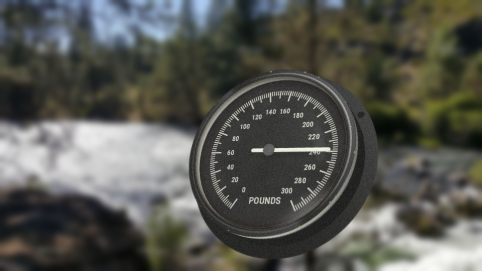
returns **240** lb
